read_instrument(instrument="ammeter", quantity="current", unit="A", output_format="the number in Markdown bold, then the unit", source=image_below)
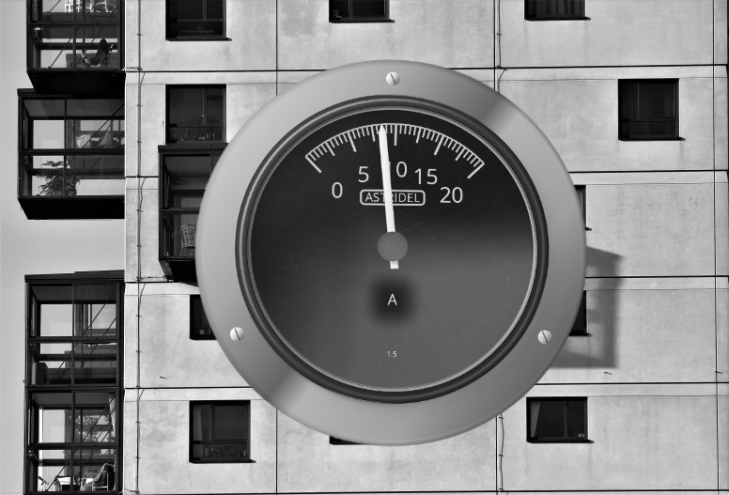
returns **8.5** A
